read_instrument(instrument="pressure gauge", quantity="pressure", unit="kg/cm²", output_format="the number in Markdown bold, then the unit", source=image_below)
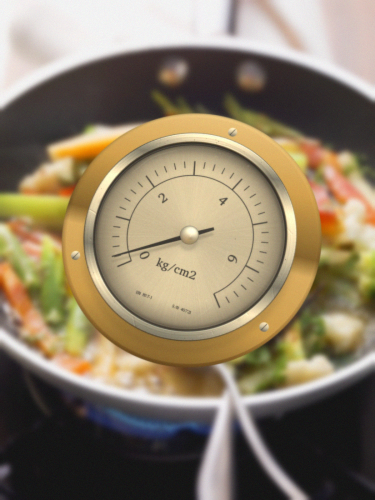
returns **0.2** kg/cm²
